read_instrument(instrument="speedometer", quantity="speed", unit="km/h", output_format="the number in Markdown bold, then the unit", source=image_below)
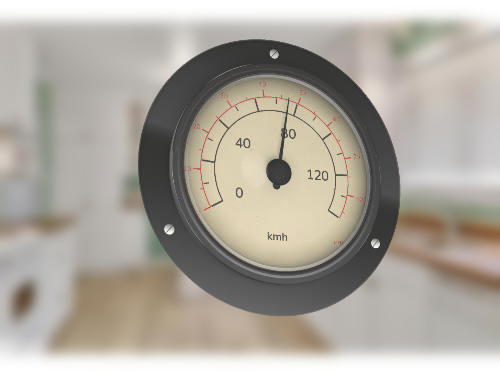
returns **75** km/h
